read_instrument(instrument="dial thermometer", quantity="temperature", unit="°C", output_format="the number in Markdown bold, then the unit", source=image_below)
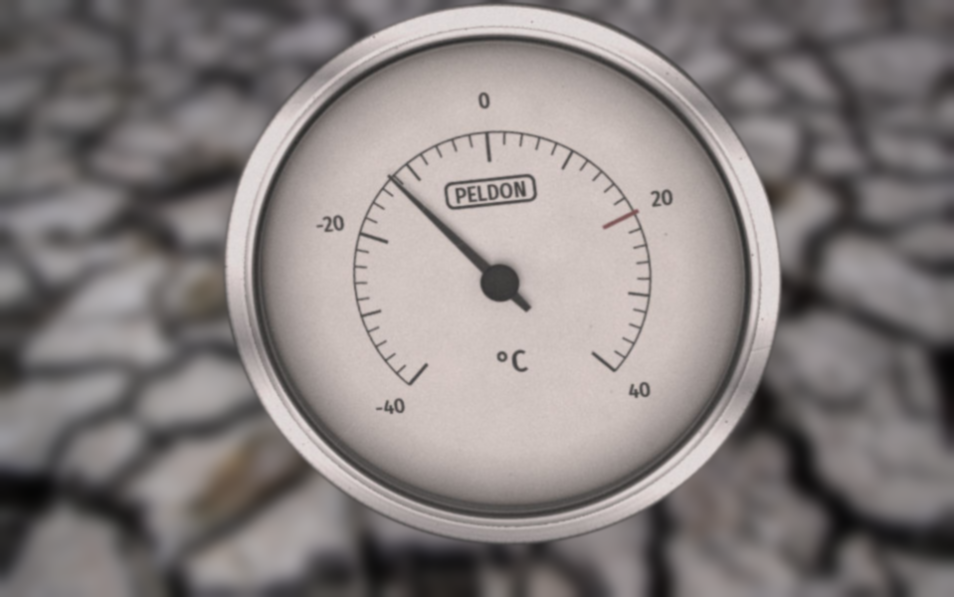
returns **-12** °C
